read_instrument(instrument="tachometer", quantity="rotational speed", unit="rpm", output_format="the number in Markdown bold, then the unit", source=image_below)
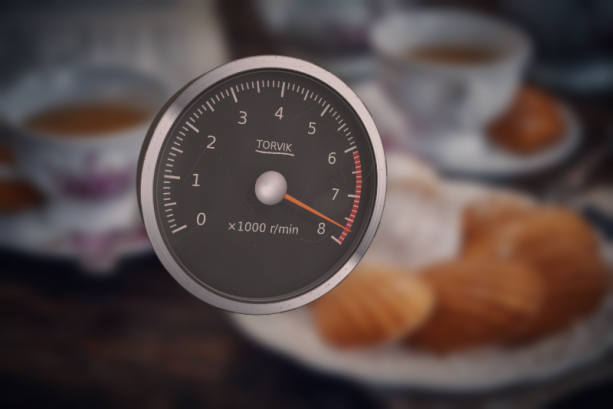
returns **7700** rpm
